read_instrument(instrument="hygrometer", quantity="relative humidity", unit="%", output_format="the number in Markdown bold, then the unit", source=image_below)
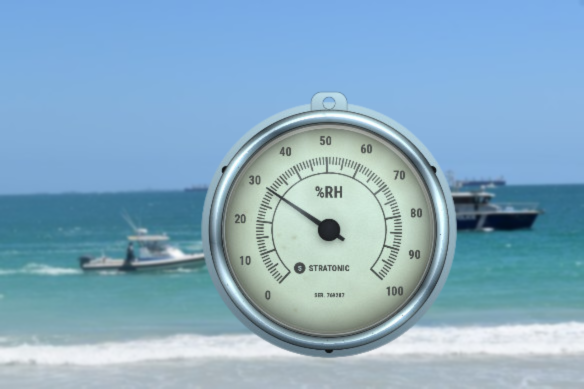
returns **30** %
